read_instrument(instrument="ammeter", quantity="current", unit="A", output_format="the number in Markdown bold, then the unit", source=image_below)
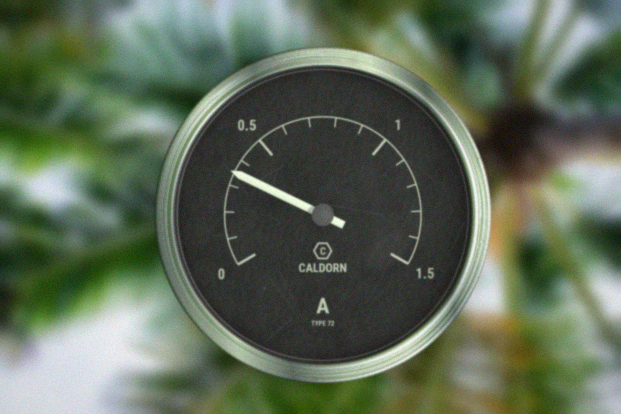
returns **0.35** A
